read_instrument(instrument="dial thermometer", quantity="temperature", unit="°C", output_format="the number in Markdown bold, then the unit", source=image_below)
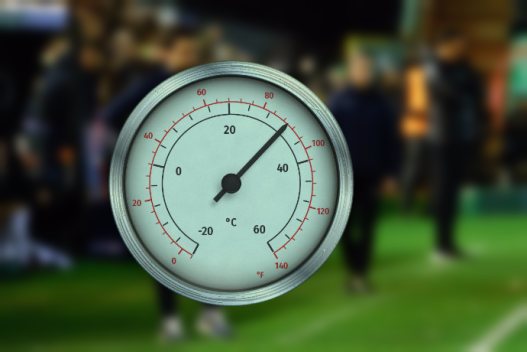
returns **32** °C
